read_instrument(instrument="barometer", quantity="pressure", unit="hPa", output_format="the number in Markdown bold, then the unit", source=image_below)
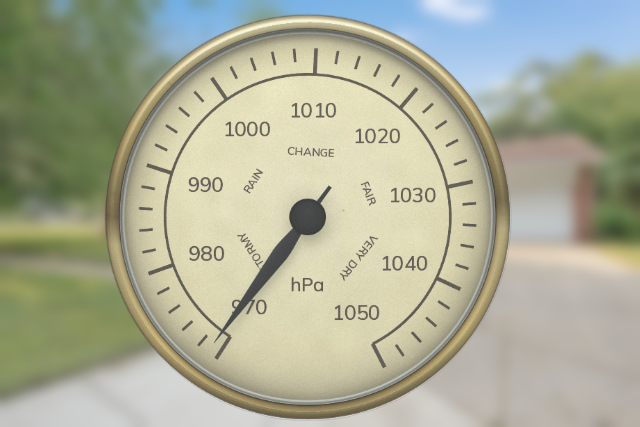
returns **971** hPa
